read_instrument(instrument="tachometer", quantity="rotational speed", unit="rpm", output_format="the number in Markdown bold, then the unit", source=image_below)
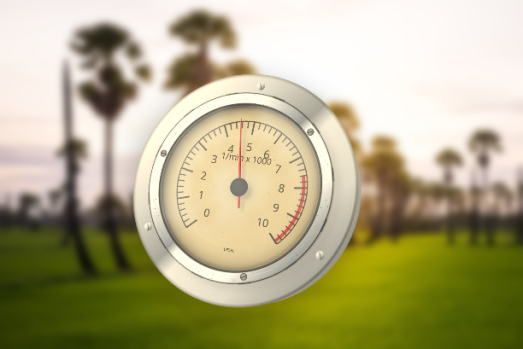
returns **4600** rpm
